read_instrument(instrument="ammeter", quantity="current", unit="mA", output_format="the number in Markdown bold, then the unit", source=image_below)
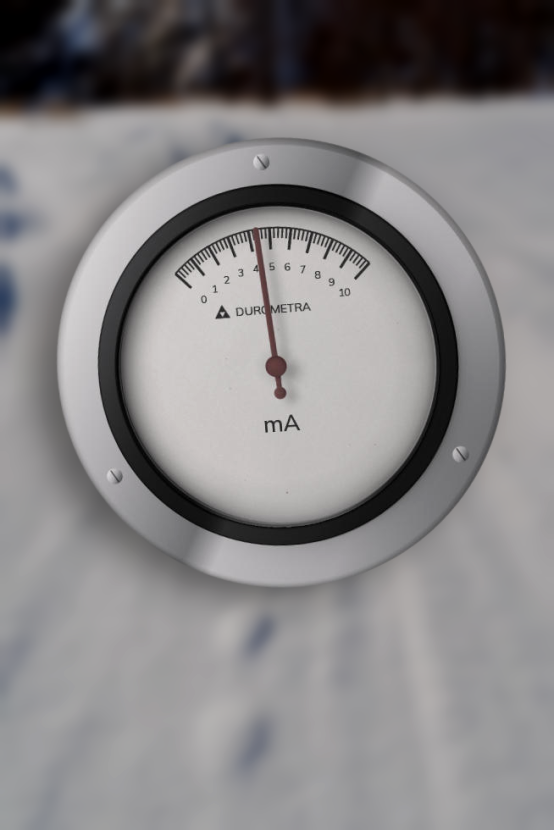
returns **4.4** mA
